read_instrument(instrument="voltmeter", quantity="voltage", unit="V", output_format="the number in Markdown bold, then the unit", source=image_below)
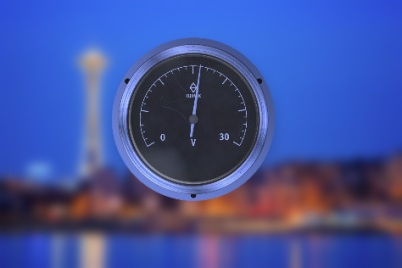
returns **16** V
